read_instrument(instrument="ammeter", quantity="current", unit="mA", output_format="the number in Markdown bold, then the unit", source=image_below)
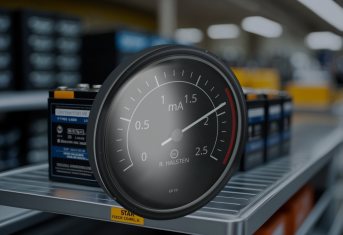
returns **1.9** mA
